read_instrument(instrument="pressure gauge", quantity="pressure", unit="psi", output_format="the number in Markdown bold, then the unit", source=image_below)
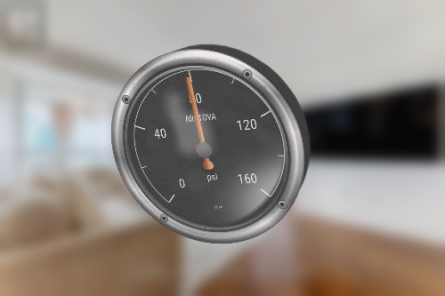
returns **80** psi
